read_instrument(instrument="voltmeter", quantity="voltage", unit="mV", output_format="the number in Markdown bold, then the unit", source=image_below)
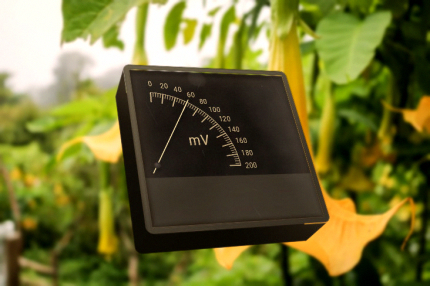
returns **60** mV
